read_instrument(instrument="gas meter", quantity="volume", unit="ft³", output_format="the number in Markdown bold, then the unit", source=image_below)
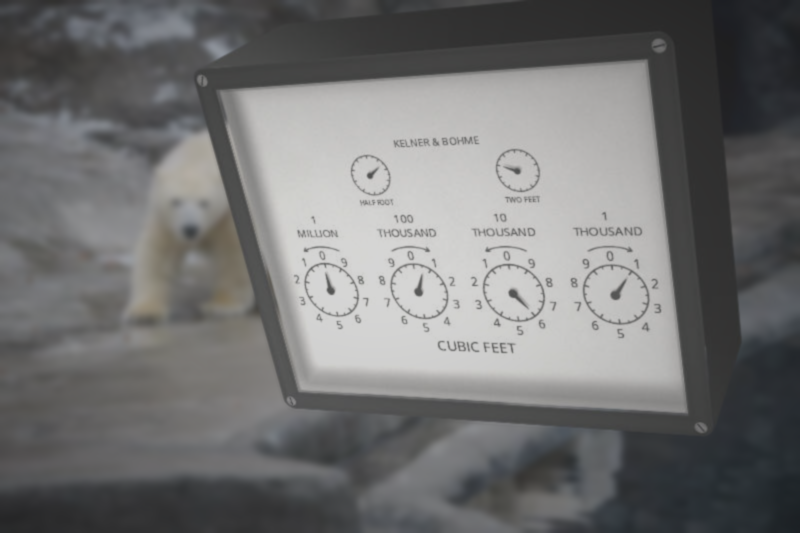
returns **6100** ft³
